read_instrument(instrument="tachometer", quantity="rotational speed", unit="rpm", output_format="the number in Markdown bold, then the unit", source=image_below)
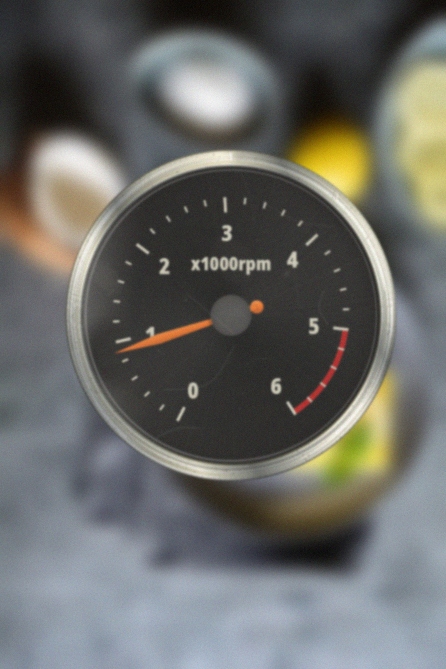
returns **900** rpm
